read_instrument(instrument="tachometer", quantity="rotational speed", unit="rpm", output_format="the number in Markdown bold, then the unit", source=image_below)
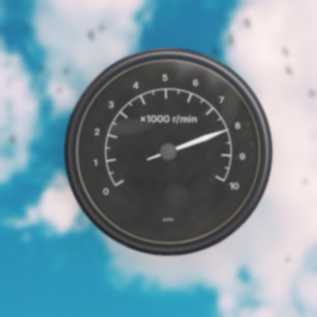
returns **8000** rpm
